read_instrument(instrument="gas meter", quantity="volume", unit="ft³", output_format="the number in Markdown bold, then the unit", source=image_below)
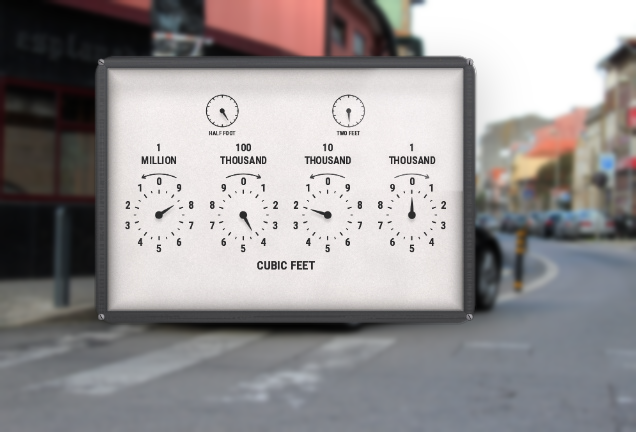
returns **842000** ft³
